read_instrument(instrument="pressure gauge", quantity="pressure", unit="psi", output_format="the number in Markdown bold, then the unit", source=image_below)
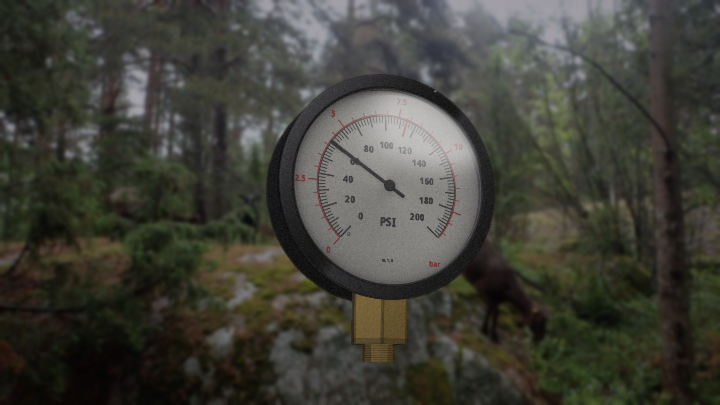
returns **60** psi
